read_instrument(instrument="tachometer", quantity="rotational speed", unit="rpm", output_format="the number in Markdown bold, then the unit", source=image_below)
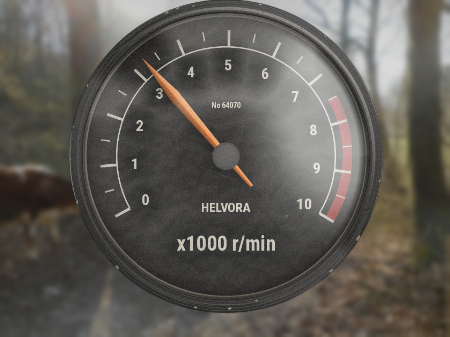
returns **3250** rpm
